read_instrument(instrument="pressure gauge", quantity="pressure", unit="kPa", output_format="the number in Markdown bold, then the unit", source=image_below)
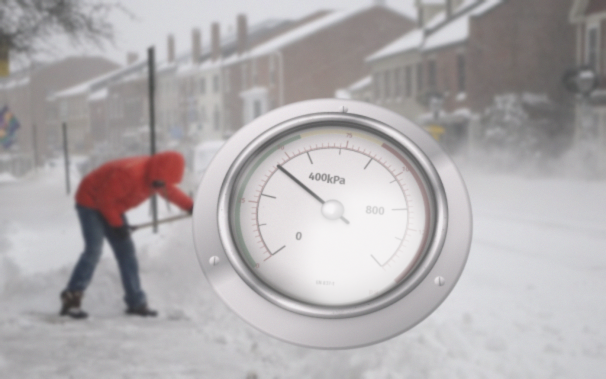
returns **300** kPa
